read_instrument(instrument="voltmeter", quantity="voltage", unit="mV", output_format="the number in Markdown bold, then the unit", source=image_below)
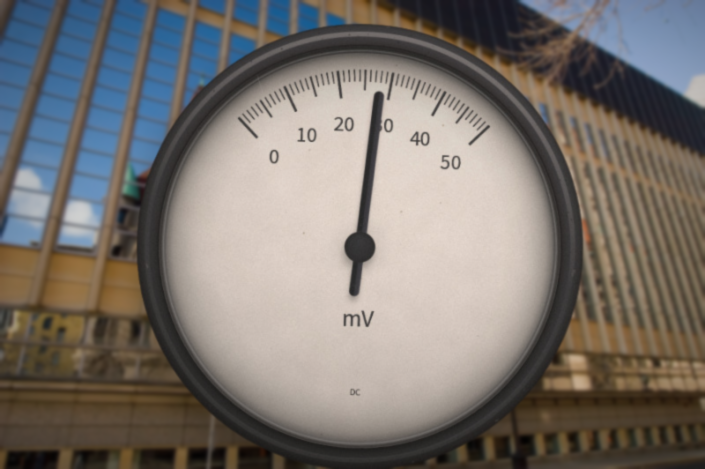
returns **28** mV
